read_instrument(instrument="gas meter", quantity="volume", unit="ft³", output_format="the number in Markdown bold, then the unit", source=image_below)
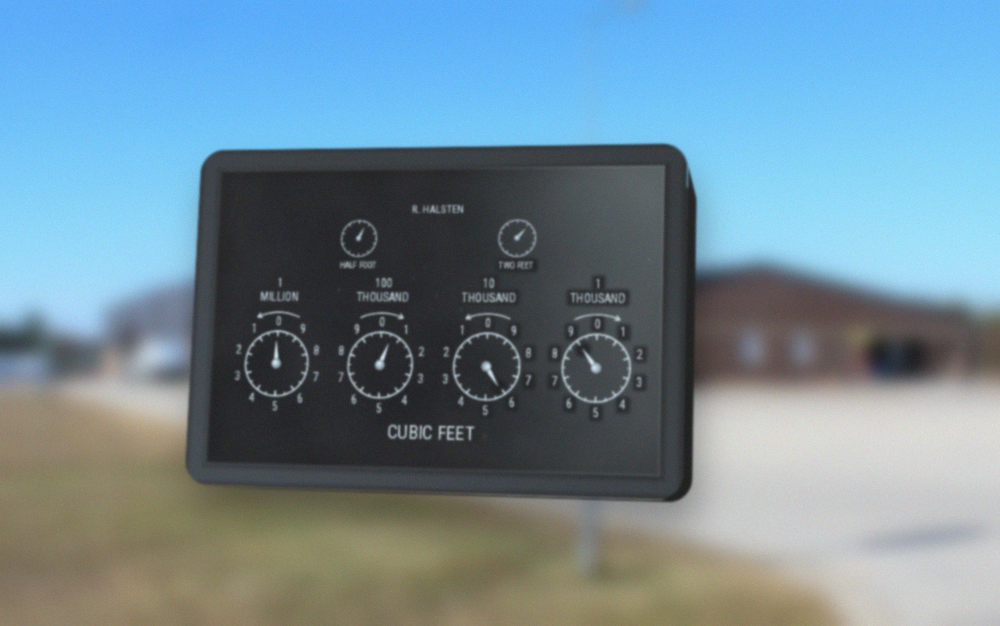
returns **5900** ft³
